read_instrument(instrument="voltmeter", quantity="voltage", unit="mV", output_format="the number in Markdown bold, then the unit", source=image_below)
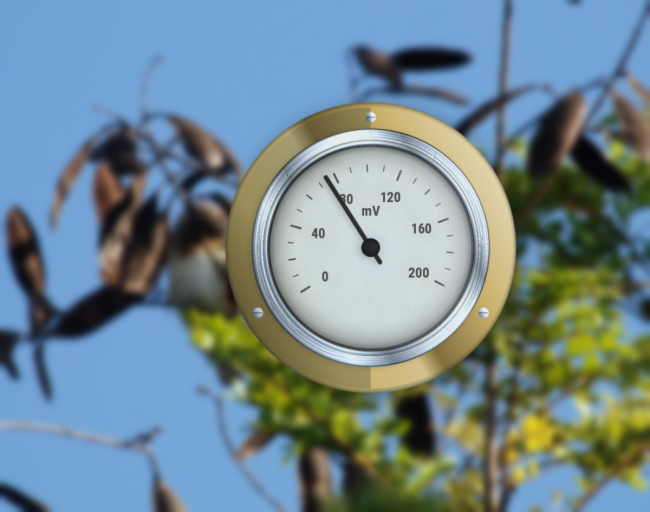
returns **75** mV
